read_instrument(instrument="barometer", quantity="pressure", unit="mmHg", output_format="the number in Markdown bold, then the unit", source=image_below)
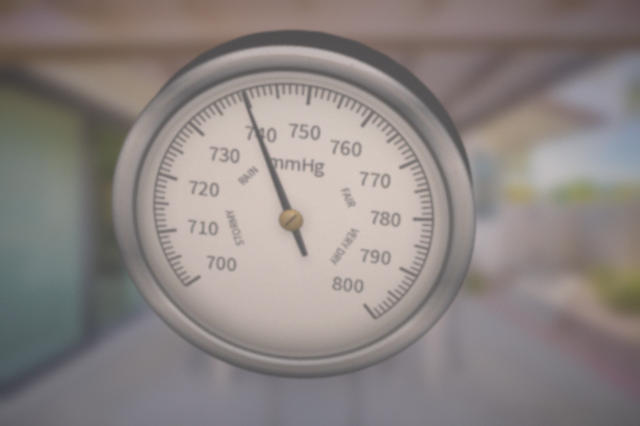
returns **740** mmHg
